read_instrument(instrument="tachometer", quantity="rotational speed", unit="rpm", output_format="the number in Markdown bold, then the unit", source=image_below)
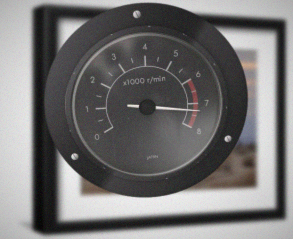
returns **7250** rpm
